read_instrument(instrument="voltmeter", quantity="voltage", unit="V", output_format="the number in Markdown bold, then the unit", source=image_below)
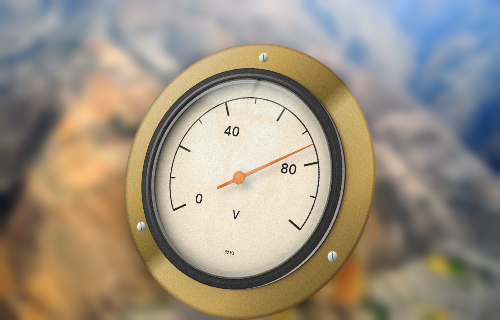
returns **75** V
